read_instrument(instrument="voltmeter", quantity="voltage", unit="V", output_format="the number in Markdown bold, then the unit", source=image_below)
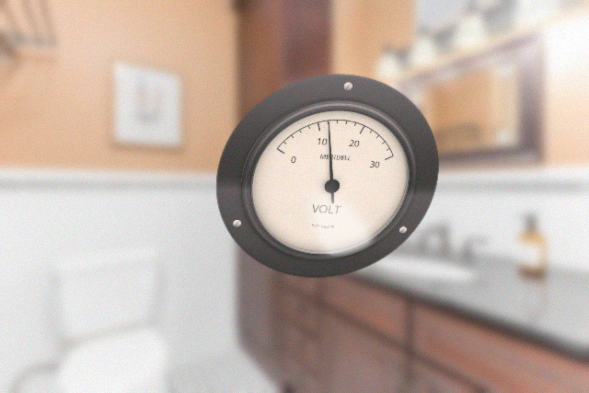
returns **12** V
